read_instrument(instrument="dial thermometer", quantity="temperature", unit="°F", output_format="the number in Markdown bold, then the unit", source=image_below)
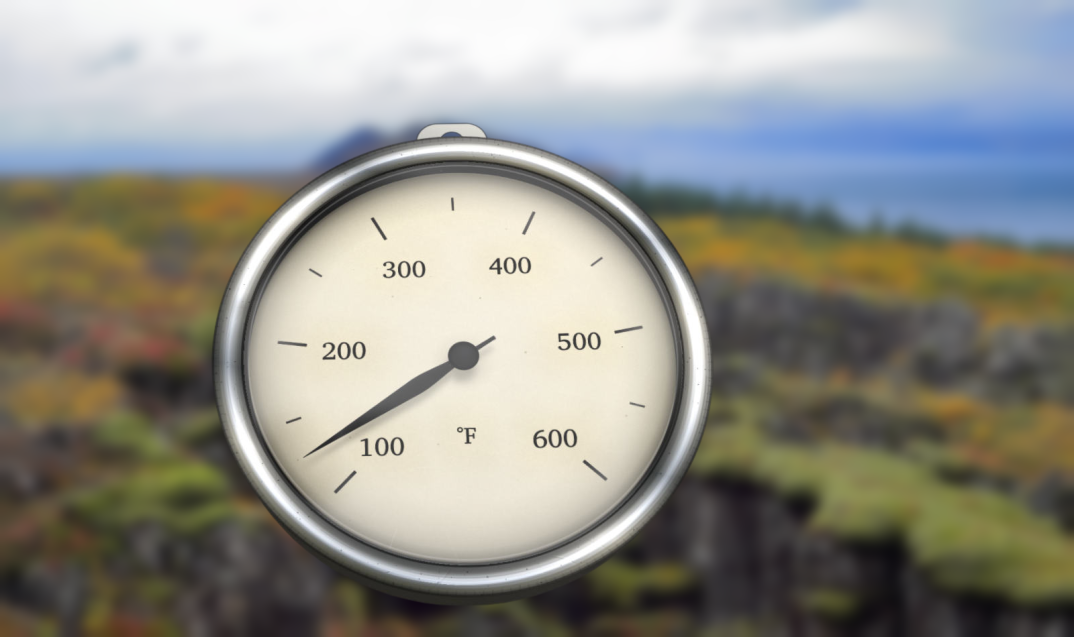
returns **125** °F
